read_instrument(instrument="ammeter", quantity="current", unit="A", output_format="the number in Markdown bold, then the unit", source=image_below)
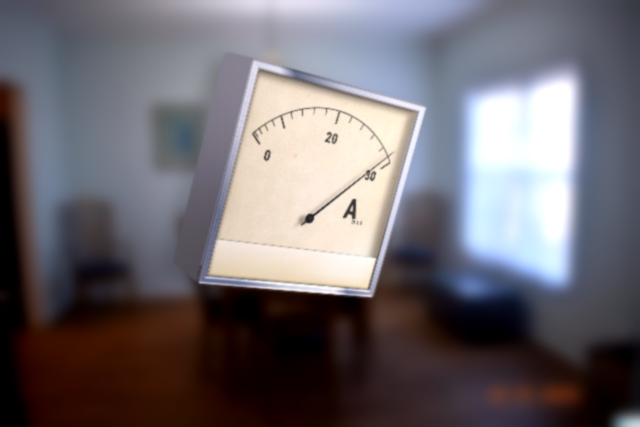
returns **29** A
